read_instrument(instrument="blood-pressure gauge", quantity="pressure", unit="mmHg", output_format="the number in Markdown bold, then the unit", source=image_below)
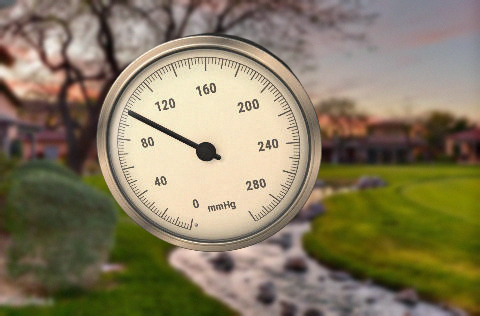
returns **100** mmHg
